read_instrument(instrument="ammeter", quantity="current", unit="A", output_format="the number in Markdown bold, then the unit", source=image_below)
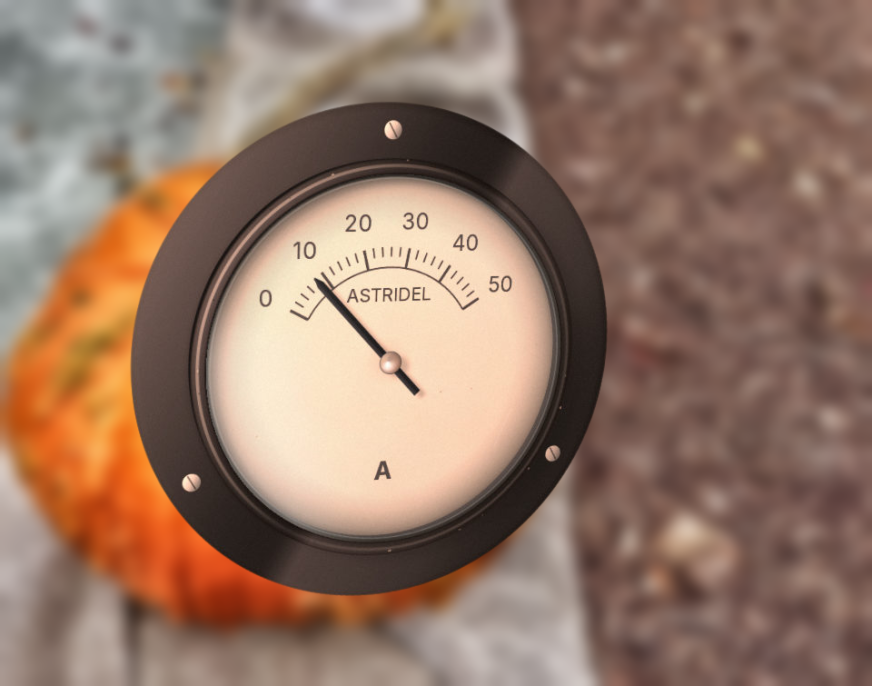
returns **8** A
